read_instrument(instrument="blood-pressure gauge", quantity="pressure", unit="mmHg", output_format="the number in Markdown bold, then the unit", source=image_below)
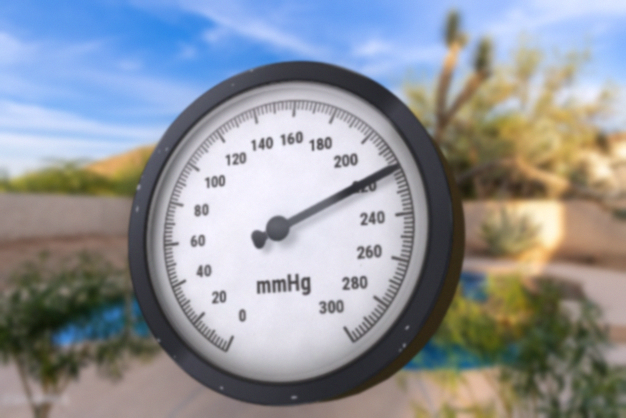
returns **220** mmHg
